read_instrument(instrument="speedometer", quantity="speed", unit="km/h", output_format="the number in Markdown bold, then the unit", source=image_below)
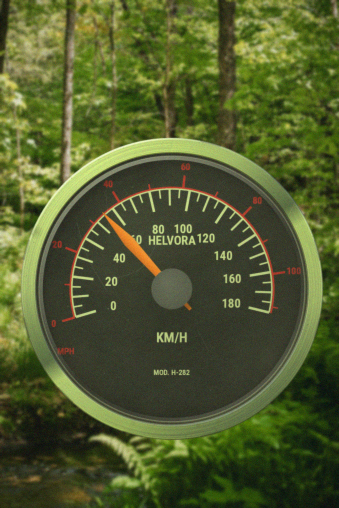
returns **55** km/h
